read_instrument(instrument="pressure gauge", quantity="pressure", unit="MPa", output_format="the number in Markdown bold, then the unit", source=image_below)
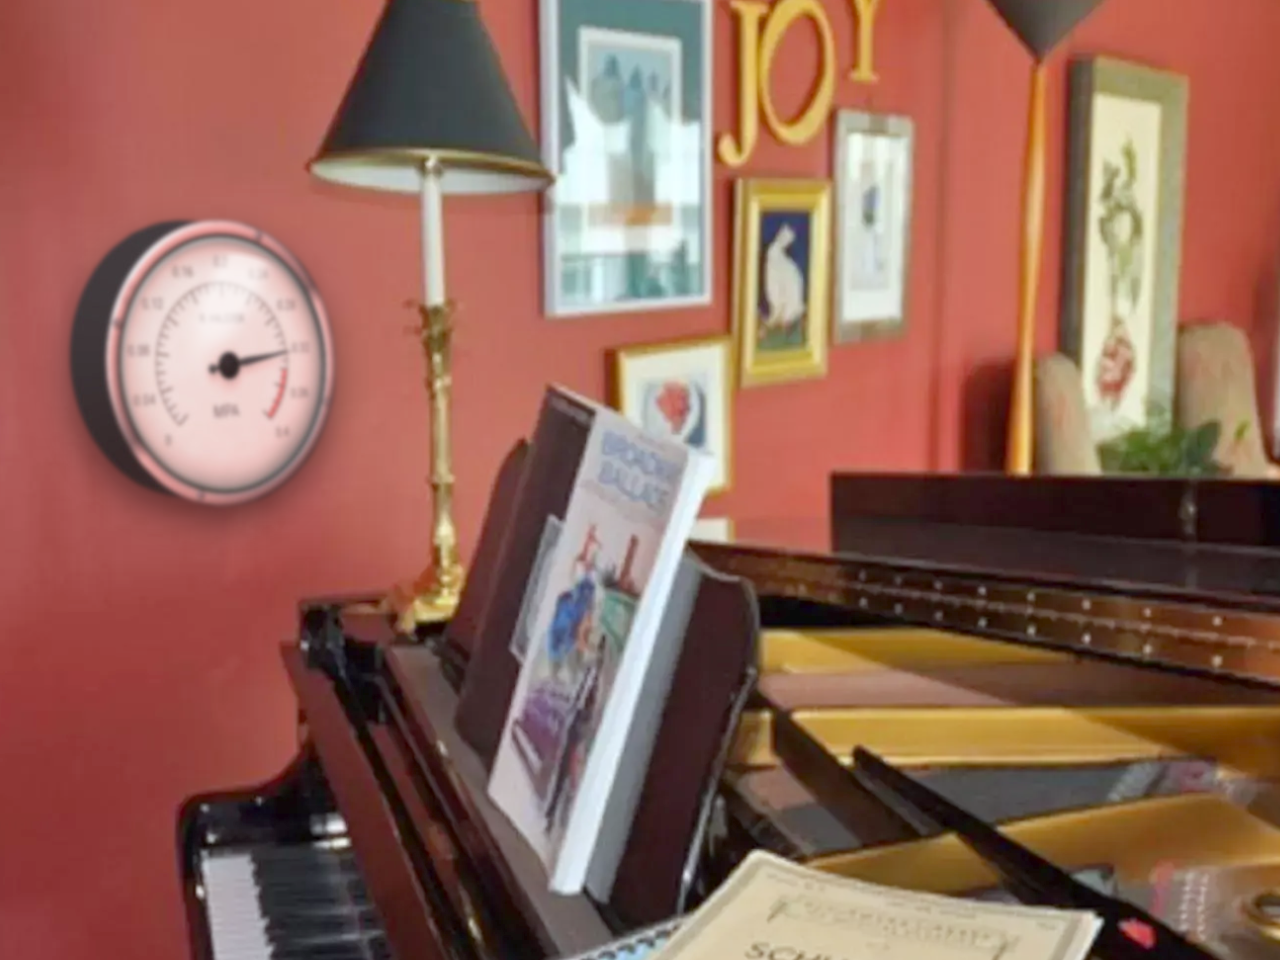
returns **0.32** MPa
